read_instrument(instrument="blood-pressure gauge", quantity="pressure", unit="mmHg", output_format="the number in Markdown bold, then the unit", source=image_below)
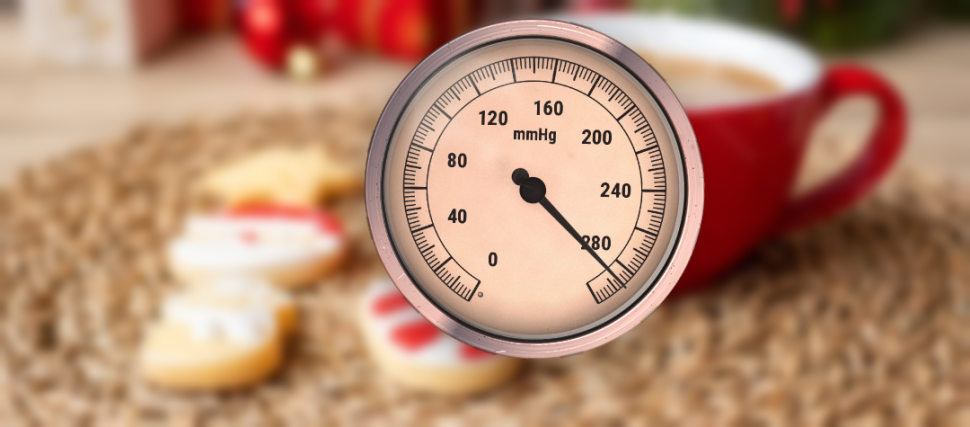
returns **286** mmHg
